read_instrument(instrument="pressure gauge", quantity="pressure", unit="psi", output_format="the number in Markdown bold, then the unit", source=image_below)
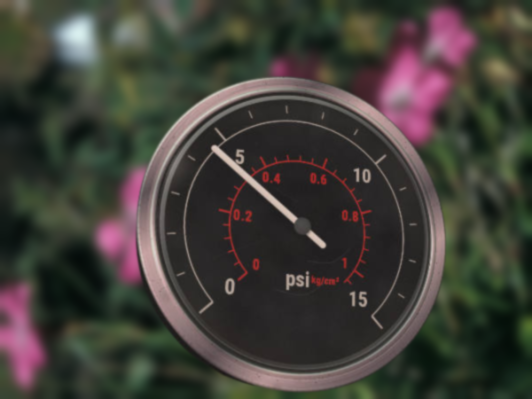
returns **4.5** psi
